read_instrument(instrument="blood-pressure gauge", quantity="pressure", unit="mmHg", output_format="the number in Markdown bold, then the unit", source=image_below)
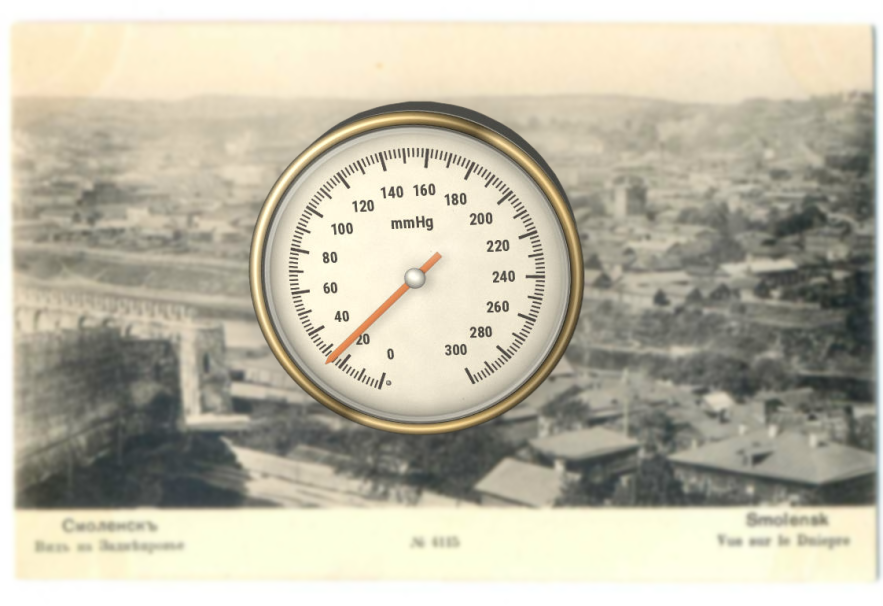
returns **26** mmHg
